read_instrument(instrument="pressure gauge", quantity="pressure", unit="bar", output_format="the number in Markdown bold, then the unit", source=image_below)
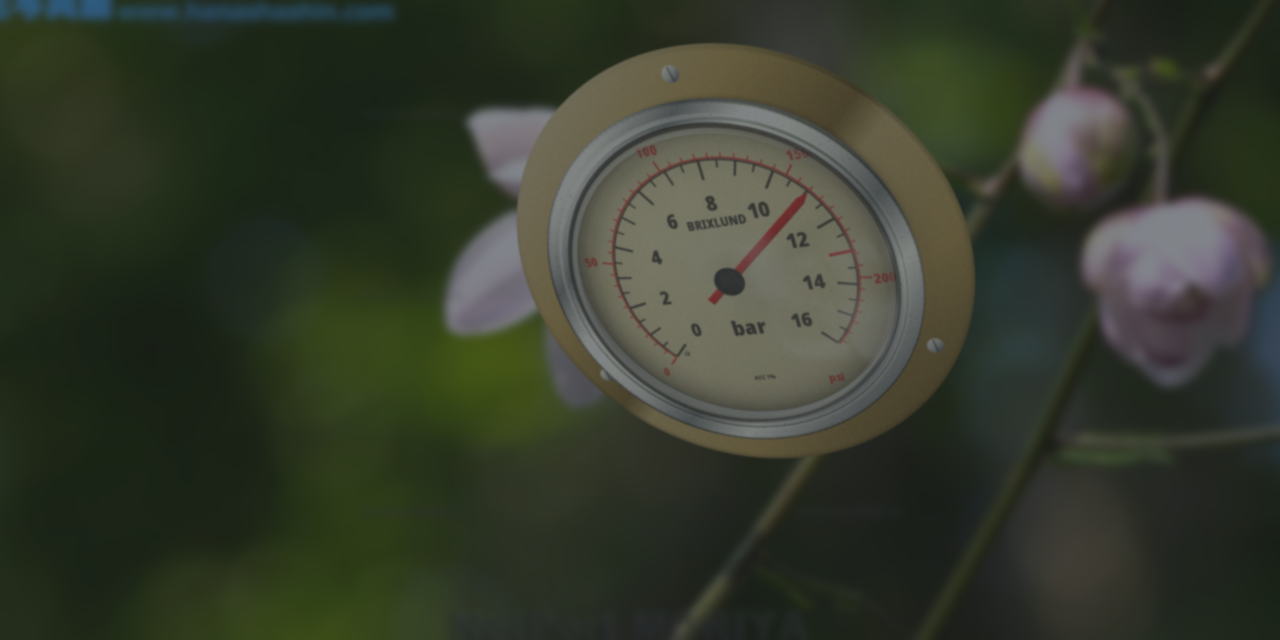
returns **11** bar
